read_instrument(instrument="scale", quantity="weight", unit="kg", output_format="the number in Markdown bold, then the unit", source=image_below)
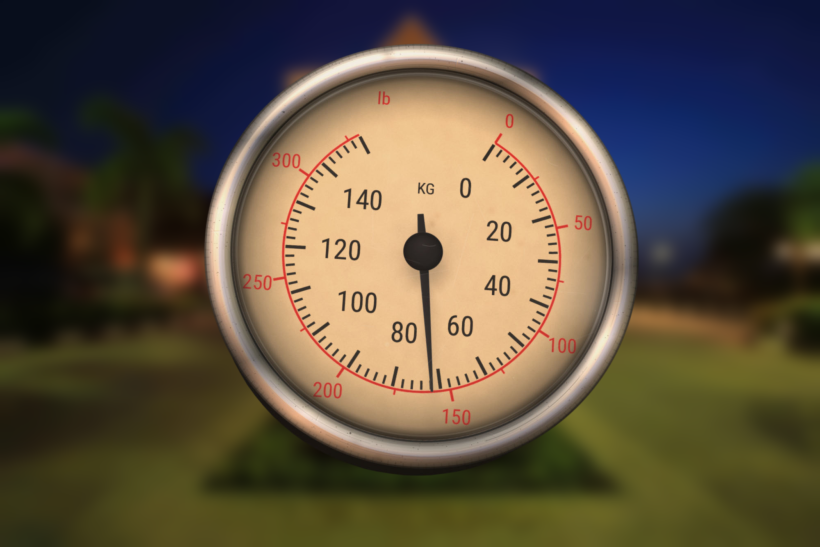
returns **72** kg
